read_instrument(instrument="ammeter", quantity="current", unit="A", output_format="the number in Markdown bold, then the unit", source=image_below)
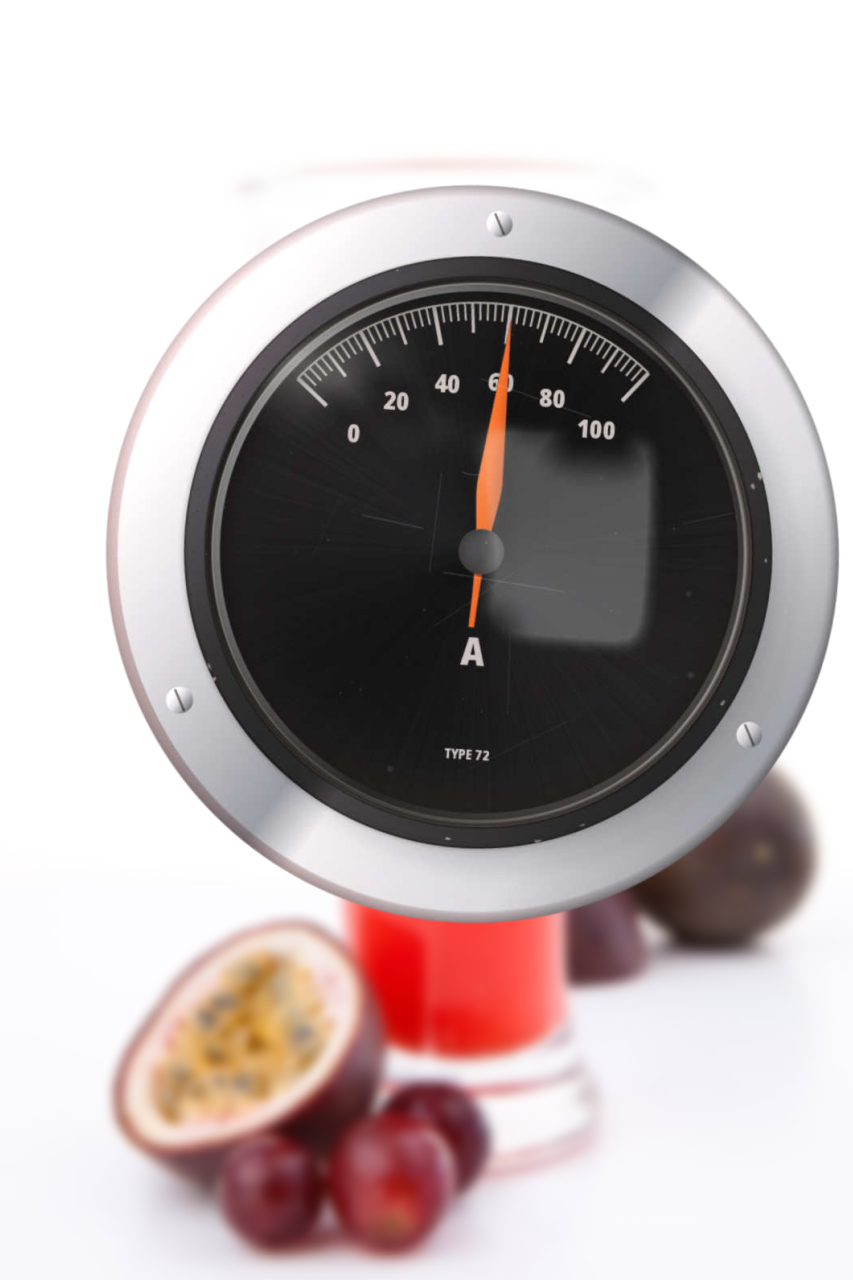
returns **60** A
